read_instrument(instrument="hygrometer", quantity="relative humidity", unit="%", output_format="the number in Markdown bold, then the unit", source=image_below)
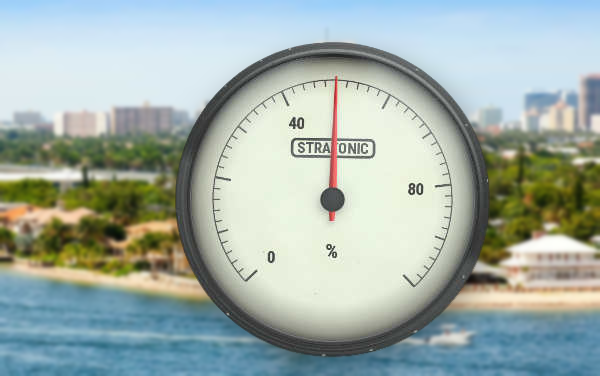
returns **50** %
